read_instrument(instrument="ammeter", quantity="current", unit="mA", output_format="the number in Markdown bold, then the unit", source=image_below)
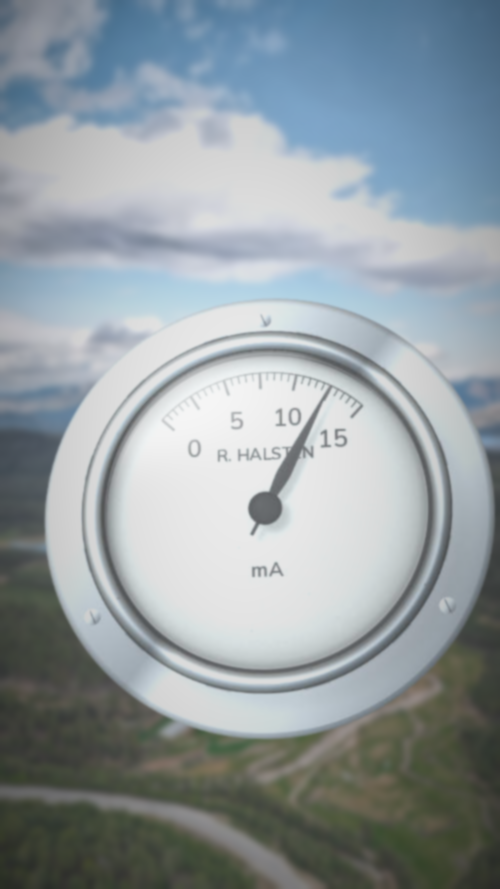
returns **12.5** mA
